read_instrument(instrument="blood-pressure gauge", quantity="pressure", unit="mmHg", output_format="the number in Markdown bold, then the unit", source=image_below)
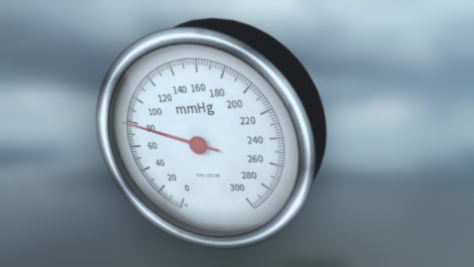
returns **80** mmHg
